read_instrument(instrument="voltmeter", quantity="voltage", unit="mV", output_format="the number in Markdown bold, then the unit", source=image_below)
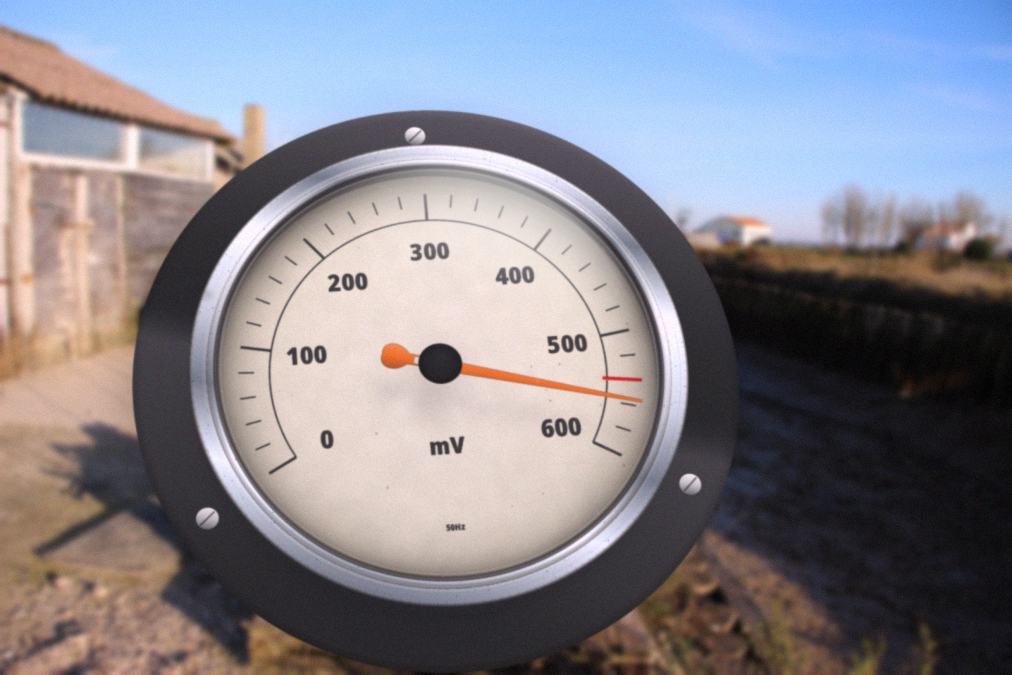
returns **560** mV
